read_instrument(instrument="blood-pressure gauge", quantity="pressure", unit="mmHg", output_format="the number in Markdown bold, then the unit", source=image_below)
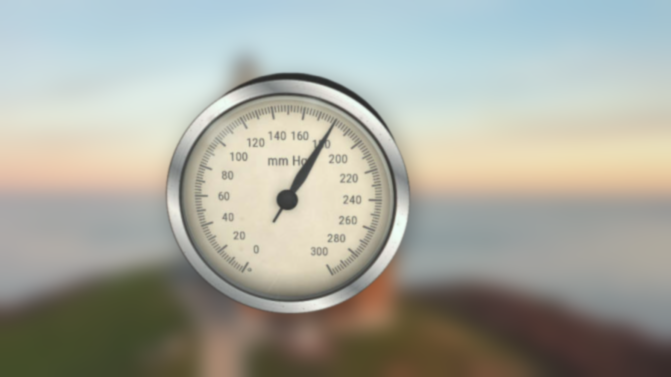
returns **180** mmHg
